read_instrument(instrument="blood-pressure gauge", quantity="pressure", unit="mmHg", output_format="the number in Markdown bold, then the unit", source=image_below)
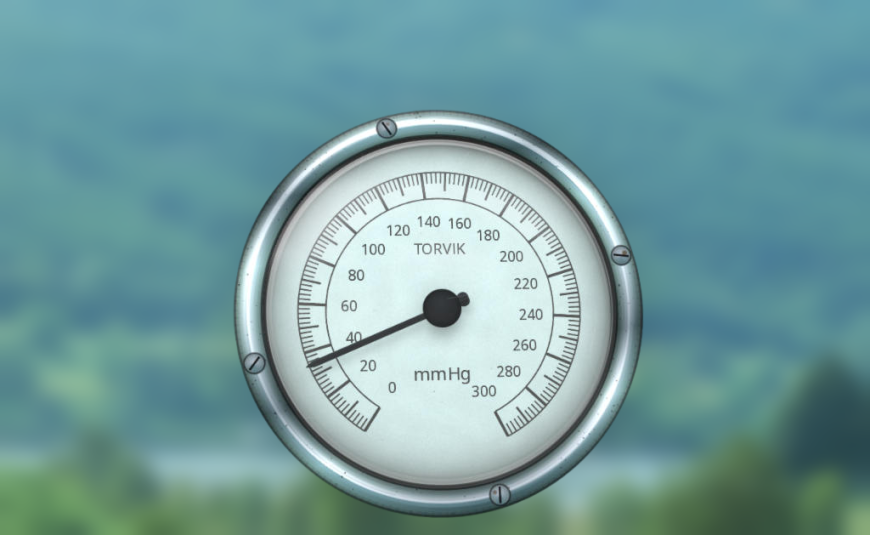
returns **34** mmHg
